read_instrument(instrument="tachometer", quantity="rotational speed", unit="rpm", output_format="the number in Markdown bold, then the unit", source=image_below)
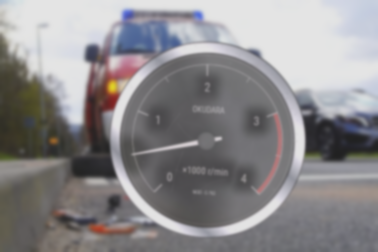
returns **500** rpm
